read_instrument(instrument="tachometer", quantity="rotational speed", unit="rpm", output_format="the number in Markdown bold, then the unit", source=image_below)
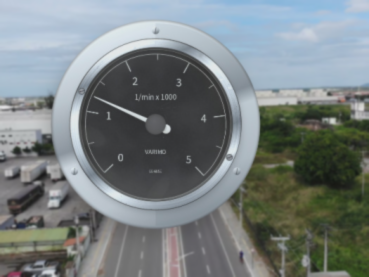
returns **1250** rpm
